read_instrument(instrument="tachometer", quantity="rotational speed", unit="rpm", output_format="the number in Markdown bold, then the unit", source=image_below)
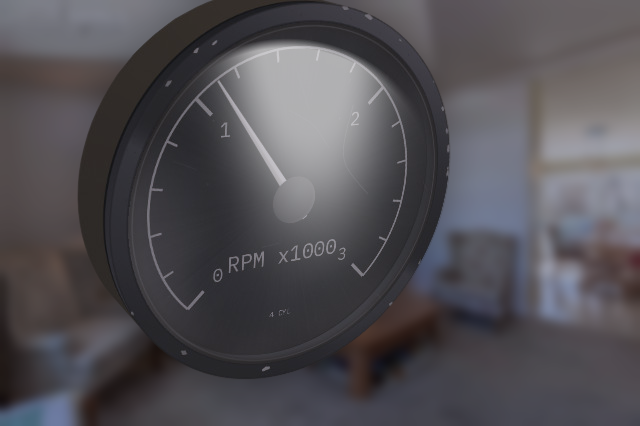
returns **1100** rpm
